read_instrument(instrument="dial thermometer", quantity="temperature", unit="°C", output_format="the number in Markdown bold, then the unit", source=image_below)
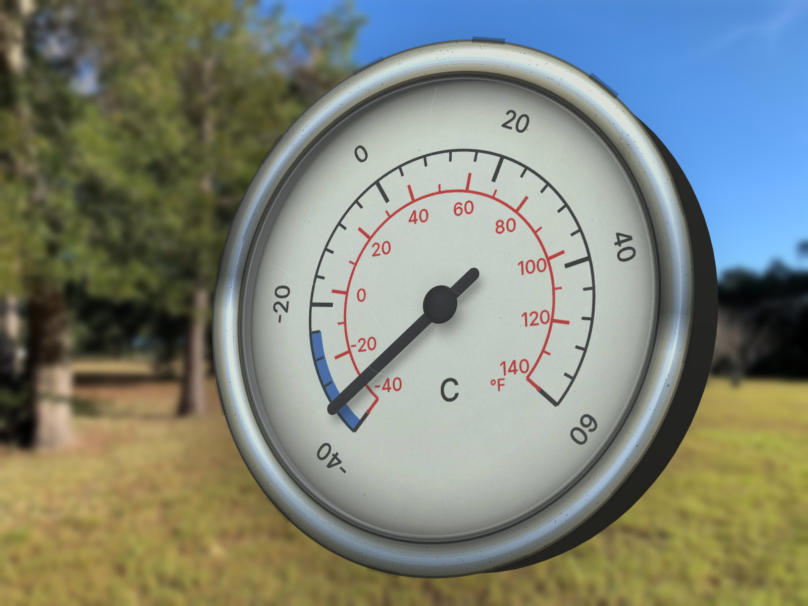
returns **-36** °C
